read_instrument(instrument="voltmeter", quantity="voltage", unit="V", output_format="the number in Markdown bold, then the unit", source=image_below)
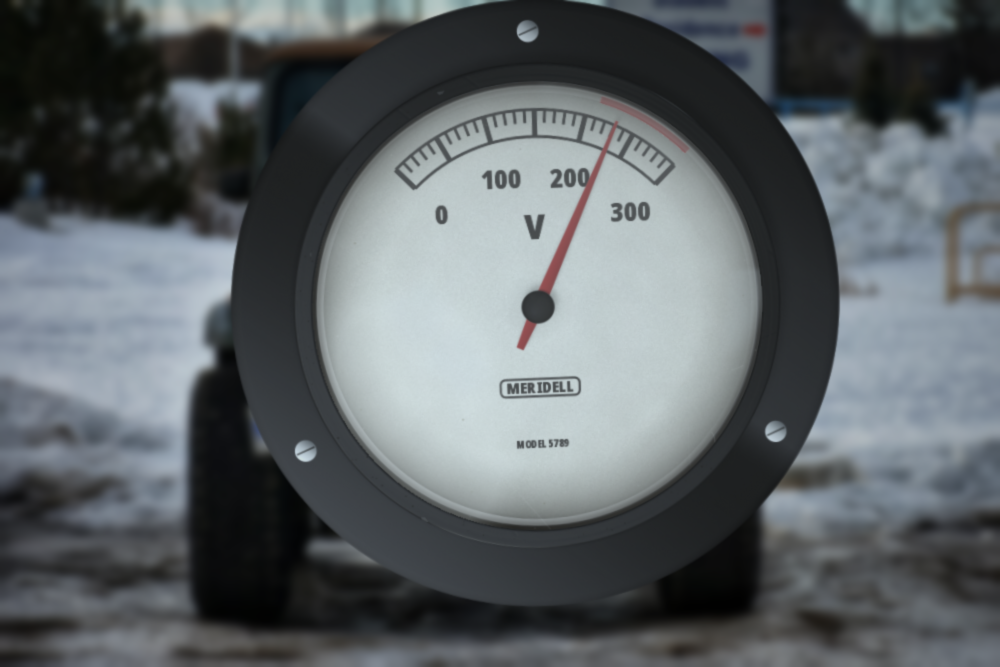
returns **230** V
